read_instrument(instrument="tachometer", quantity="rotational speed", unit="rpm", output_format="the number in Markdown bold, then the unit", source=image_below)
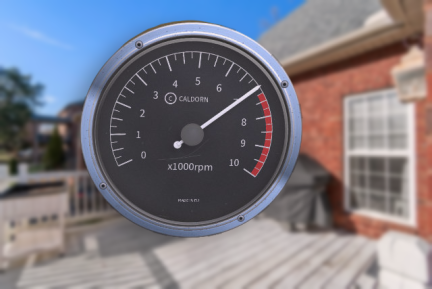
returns **7000** rpm
